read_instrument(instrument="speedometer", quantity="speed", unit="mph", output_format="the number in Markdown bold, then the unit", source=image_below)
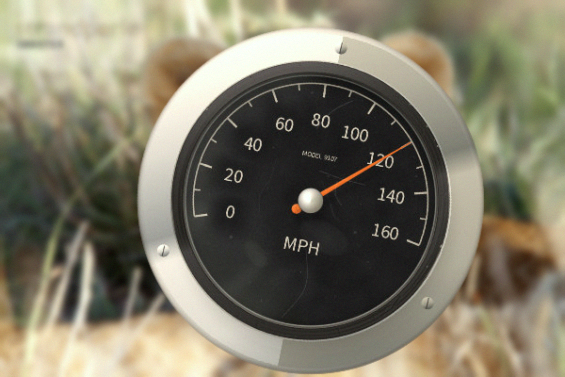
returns **120** mph
